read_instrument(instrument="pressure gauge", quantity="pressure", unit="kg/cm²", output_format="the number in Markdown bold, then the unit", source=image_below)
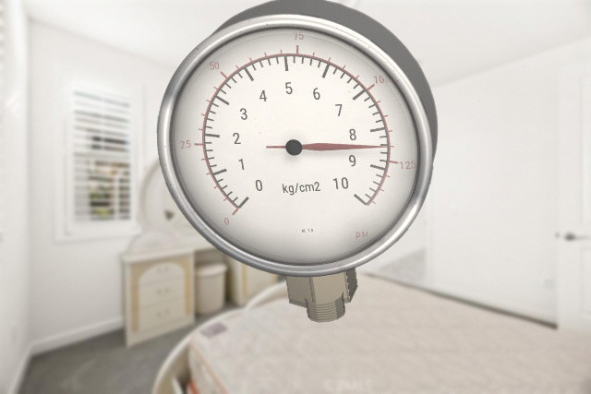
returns **8.4** kg/cm²
